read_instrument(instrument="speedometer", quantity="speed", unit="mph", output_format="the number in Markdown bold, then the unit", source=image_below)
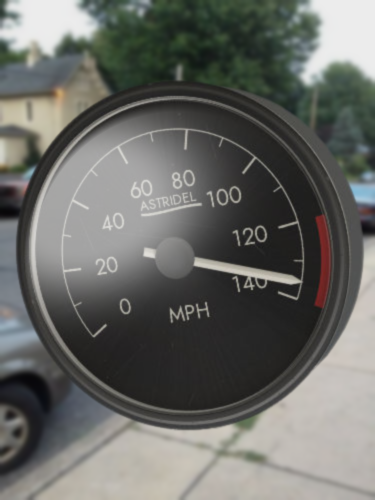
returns **135** mph
